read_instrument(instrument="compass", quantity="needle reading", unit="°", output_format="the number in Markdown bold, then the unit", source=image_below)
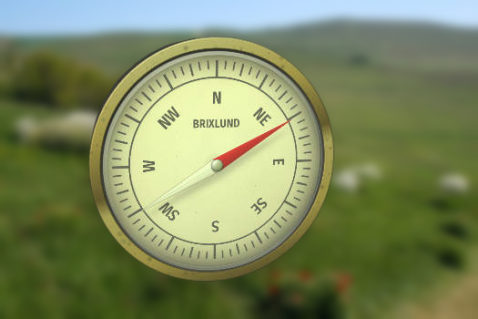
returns **60** °
